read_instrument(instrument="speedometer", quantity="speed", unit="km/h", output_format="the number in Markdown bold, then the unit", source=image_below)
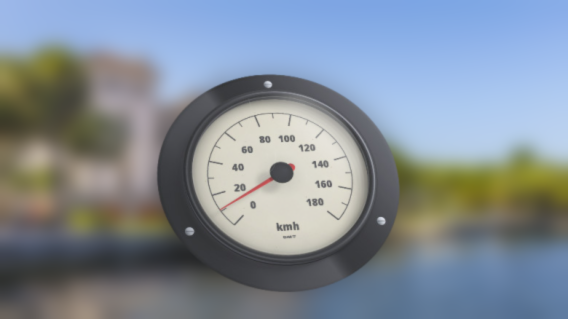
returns **10** km/h
